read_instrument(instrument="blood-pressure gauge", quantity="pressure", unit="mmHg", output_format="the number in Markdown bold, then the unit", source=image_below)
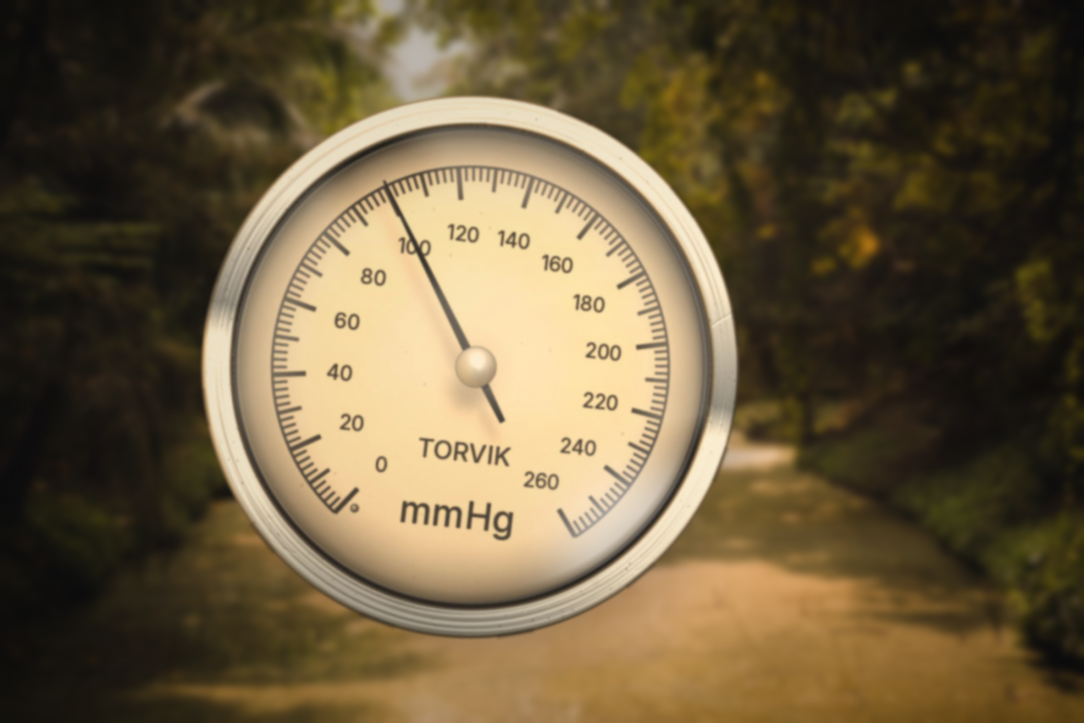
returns **100** mmHg
